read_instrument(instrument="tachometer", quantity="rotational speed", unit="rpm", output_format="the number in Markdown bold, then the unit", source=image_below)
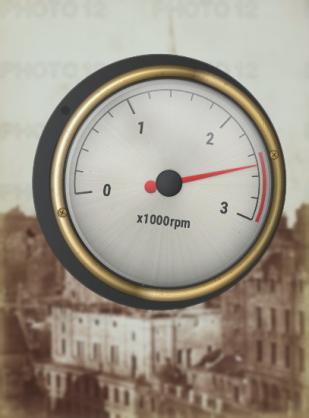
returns **2500** rpm
